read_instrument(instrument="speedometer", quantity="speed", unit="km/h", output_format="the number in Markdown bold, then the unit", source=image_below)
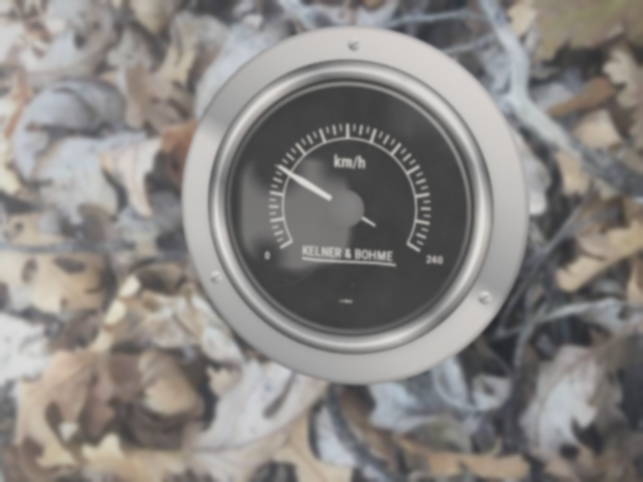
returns **60** km/h
